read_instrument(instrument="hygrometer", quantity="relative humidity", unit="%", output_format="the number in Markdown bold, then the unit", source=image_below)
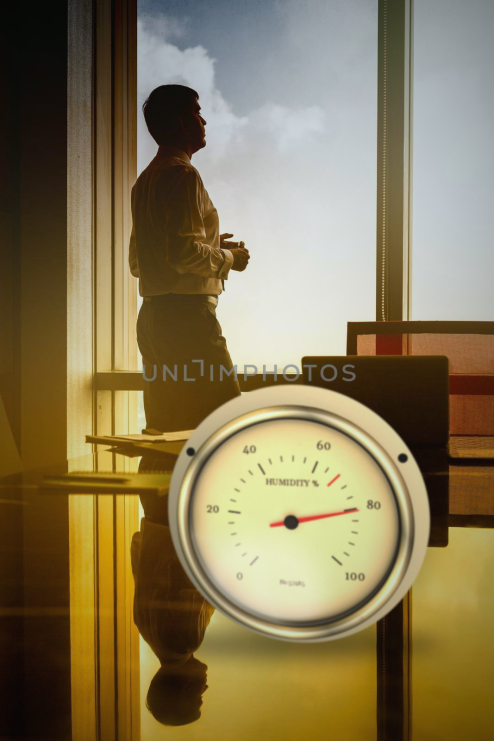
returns **80** %
